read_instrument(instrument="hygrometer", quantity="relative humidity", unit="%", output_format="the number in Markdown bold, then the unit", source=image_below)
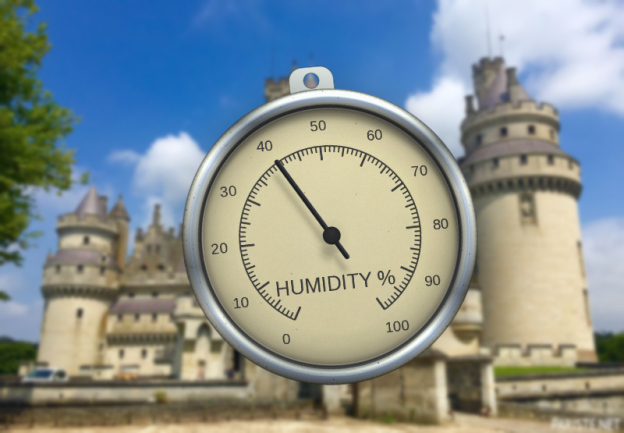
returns **40** %
